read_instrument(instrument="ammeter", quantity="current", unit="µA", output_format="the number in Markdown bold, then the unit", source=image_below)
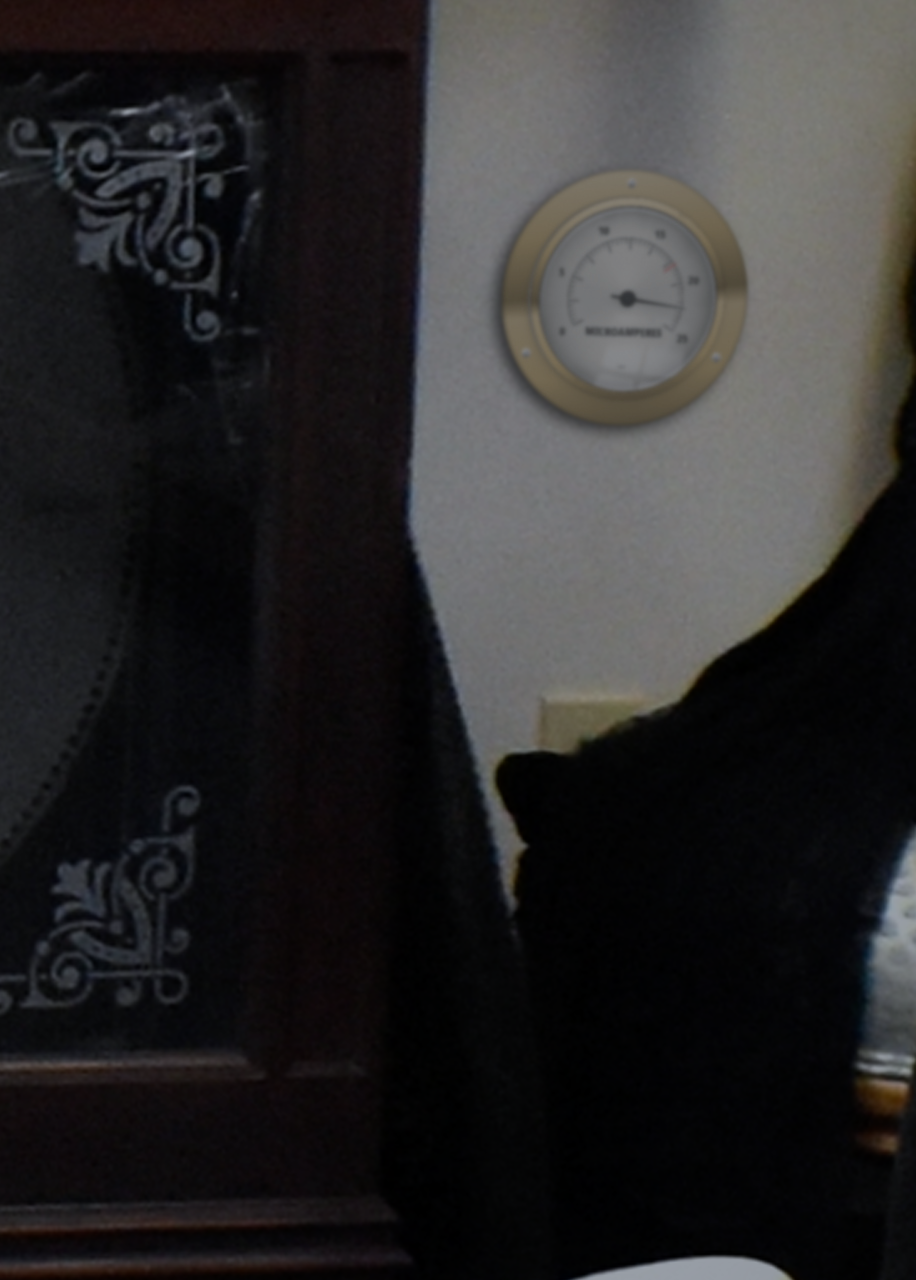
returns **22.5** µA
